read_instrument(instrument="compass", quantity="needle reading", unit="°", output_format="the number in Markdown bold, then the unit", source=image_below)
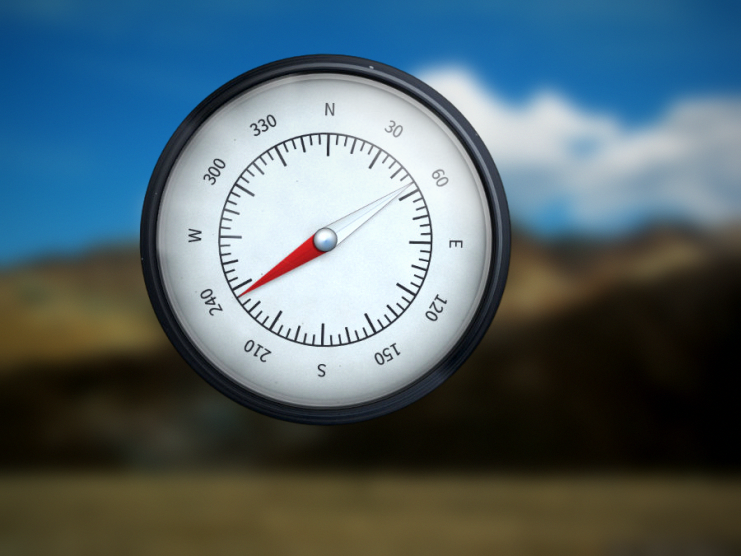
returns **235** °
